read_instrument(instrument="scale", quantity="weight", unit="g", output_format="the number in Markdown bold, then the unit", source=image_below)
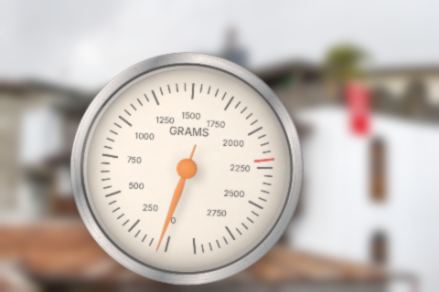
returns **50** g
